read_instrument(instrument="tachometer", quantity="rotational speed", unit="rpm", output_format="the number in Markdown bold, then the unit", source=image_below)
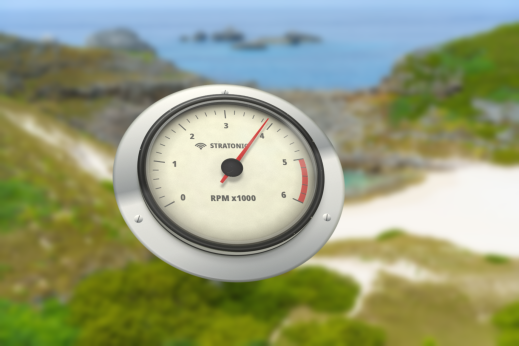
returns **3900** rpm
